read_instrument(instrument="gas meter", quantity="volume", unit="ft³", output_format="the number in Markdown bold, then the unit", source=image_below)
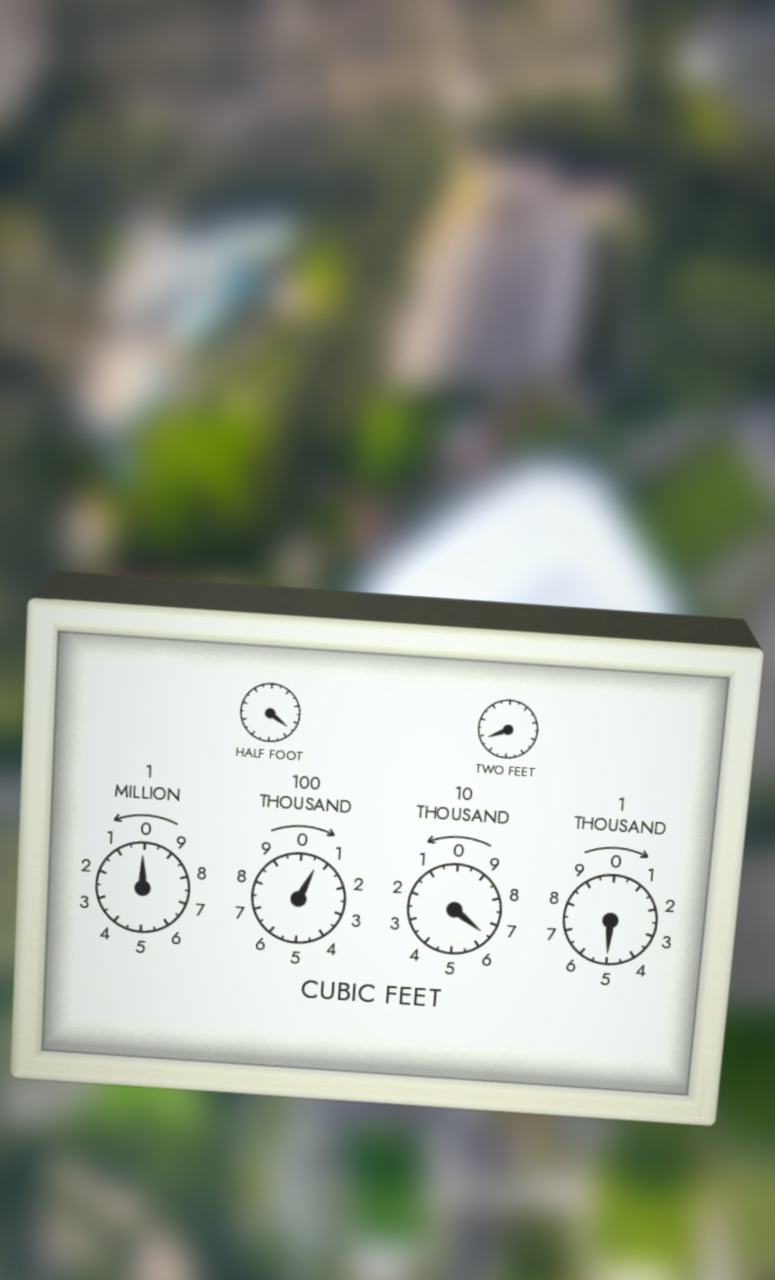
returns **6500** ft³
